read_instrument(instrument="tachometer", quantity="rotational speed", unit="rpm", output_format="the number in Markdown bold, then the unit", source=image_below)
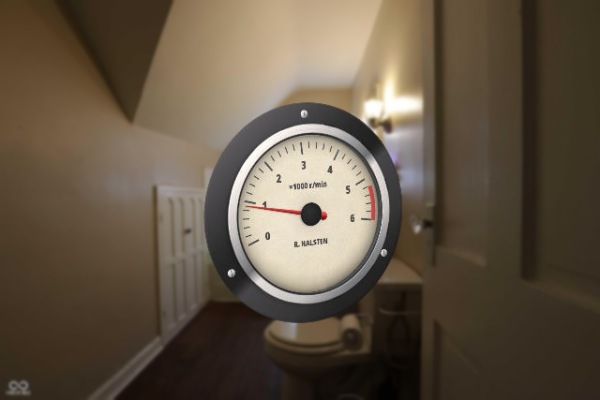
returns **900** rpm
